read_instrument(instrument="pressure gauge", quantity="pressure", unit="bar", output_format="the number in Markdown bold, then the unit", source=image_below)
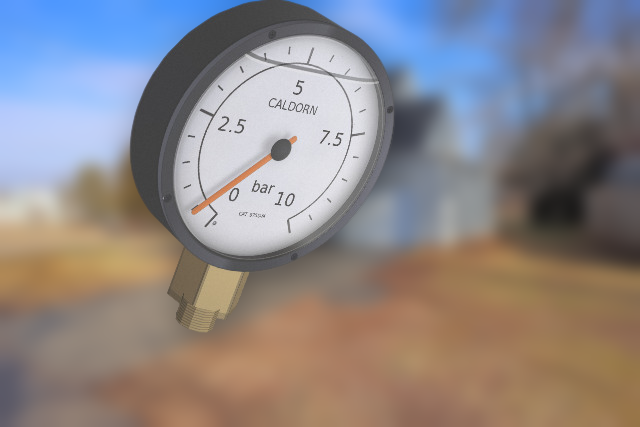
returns **0.5** bar
